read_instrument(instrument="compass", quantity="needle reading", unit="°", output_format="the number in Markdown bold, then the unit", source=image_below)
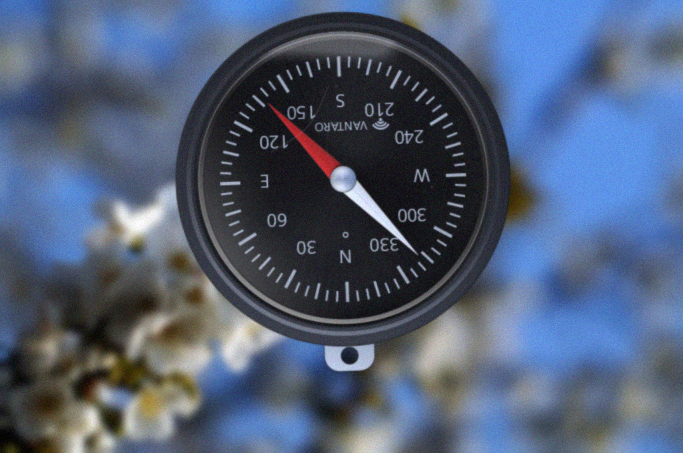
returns **137.5** °
